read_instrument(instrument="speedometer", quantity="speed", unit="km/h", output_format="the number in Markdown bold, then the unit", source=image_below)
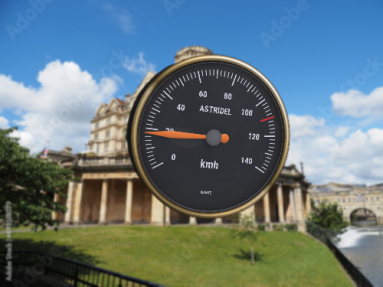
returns **18** km/h
